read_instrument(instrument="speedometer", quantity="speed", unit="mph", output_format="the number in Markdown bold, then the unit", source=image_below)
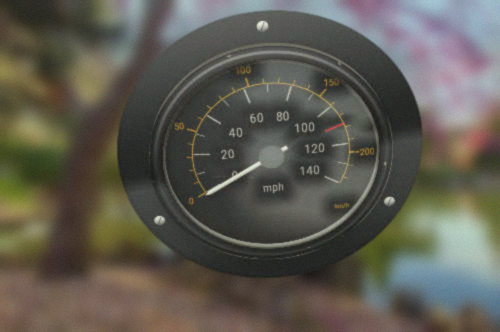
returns **0** mph
